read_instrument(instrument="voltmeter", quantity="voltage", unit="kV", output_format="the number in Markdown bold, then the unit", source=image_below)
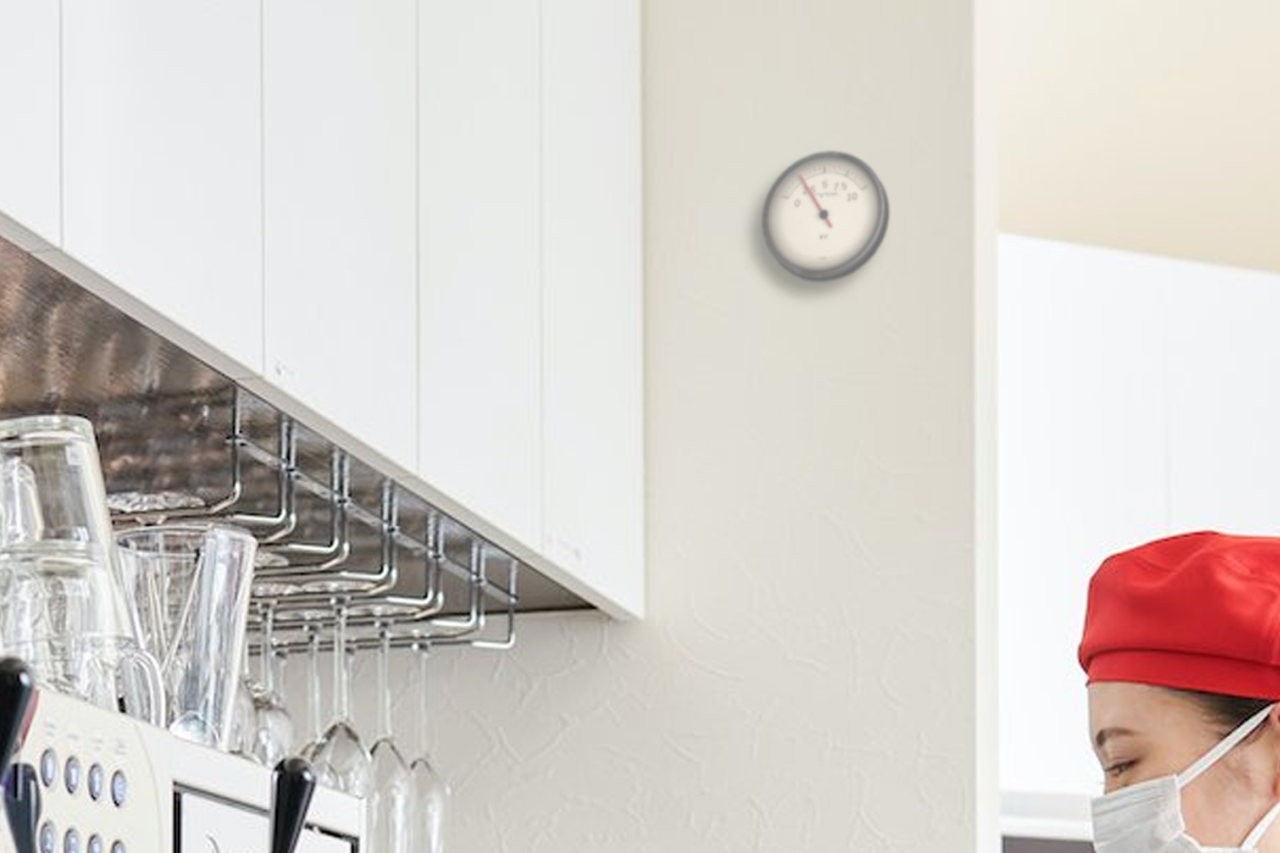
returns **2.5** kV
